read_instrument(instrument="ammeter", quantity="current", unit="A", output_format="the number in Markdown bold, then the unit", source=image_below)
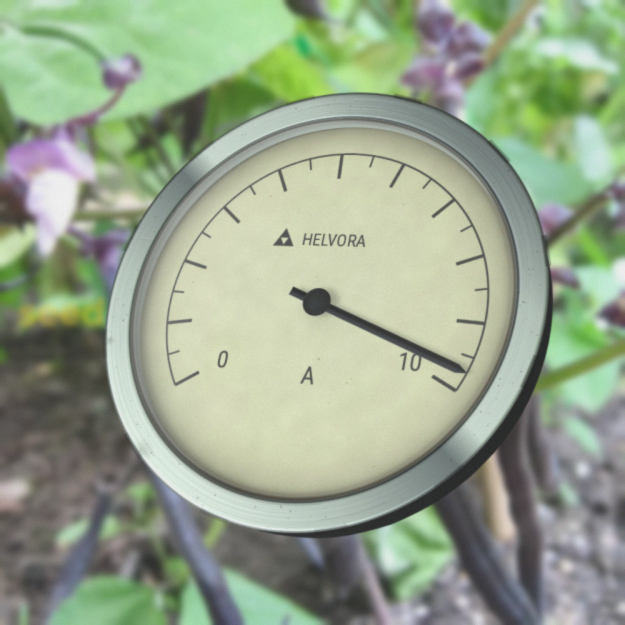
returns **9.75** A
